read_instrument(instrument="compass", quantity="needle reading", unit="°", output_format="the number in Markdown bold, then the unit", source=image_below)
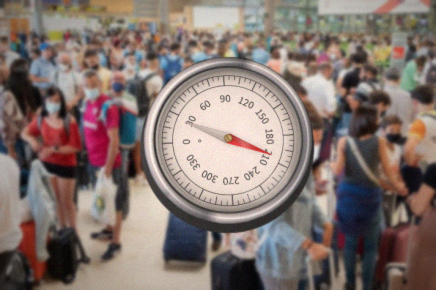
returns **205** °
